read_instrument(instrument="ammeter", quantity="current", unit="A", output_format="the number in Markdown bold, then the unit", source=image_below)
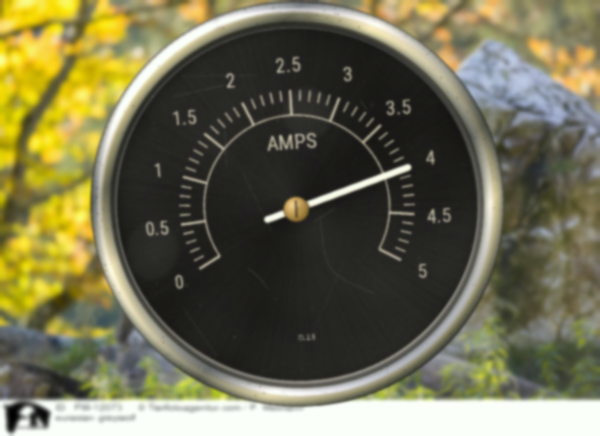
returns **4** A
